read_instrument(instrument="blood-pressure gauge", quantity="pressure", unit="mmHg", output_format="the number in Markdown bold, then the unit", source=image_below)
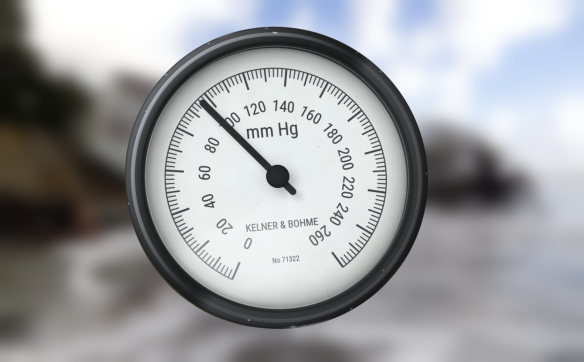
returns **96** mmHg
